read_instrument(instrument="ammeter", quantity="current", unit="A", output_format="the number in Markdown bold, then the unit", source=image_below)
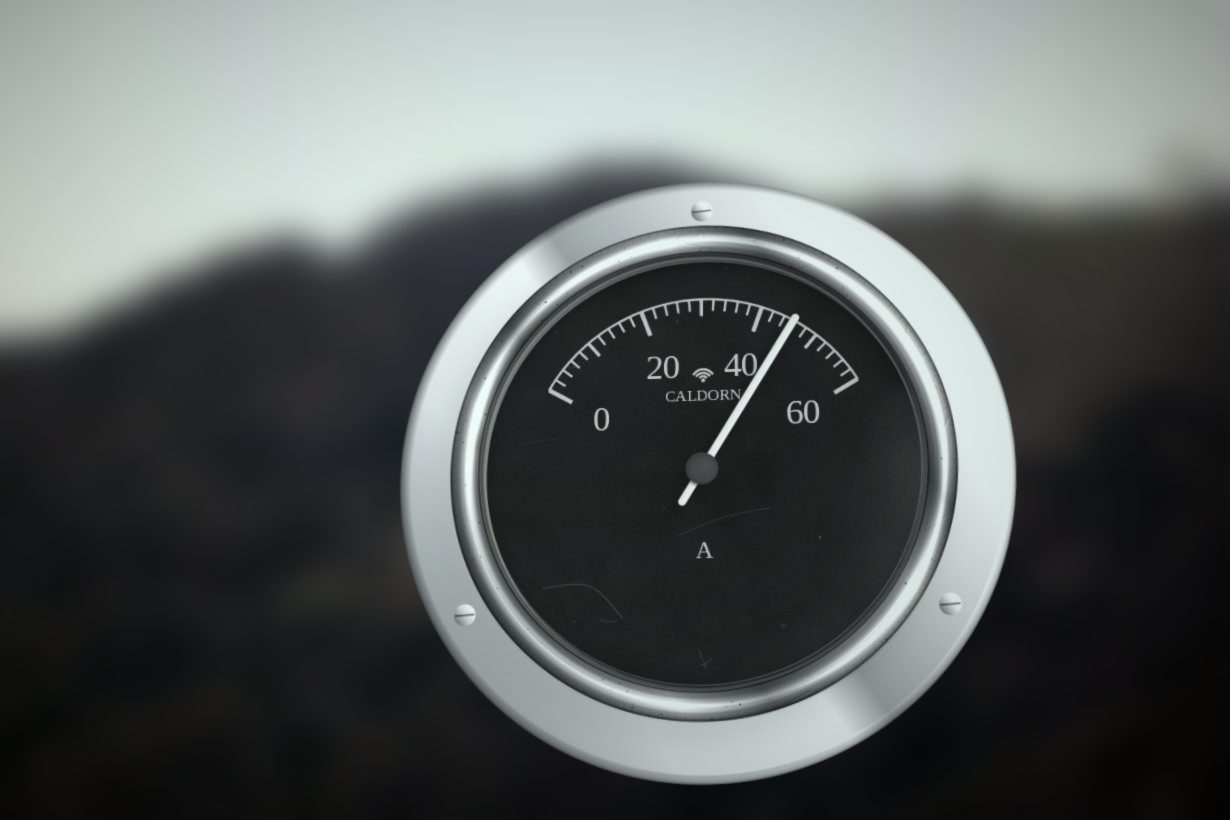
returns **46** A
